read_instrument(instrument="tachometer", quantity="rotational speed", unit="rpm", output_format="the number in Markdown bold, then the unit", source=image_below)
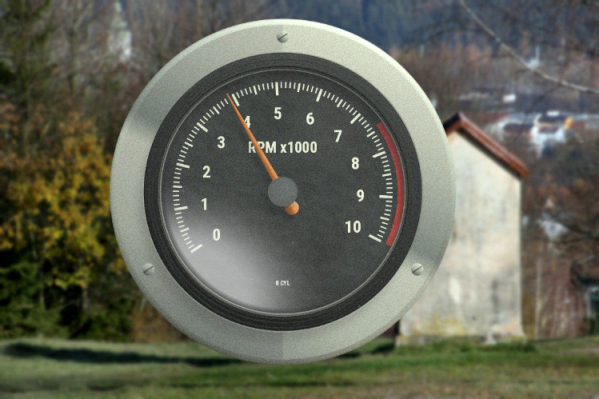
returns **3900** rpm
